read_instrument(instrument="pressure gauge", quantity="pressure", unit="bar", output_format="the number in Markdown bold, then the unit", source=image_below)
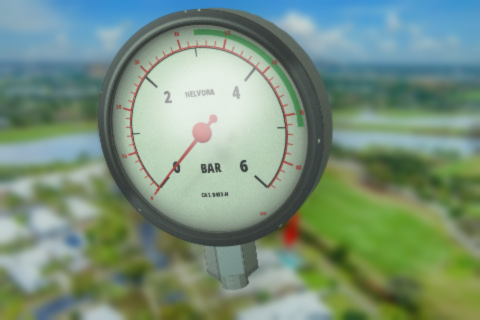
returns **0** bar
